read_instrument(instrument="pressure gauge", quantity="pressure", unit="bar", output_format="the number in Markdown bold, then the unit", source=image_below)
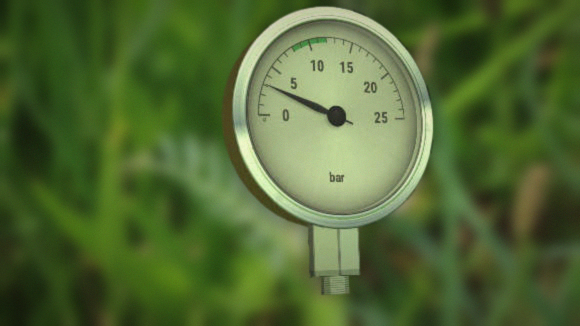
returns **3** bar
